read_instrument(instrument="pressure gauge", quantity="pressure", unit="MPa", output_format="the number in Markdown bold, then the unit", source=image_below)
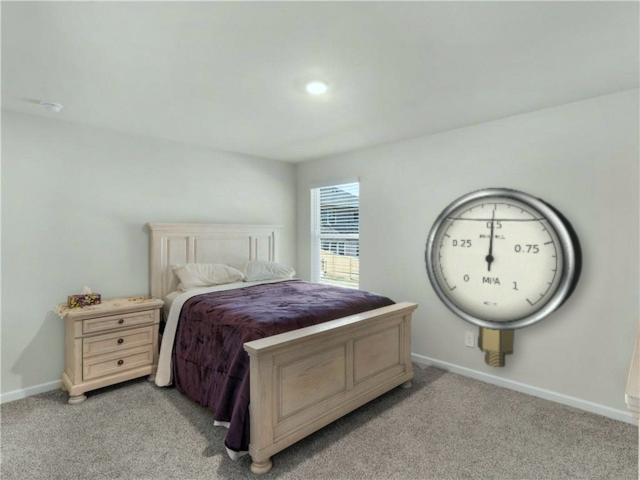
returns **0.5** MPa
